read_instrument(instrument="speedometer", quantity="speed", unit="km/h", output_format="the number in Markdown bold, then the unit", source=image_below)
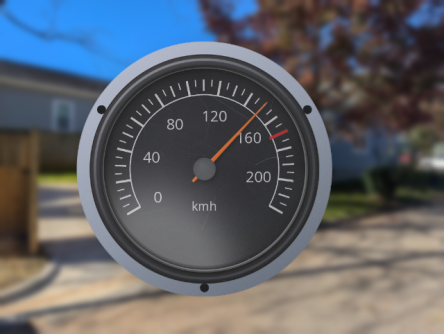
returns **150** km/h
